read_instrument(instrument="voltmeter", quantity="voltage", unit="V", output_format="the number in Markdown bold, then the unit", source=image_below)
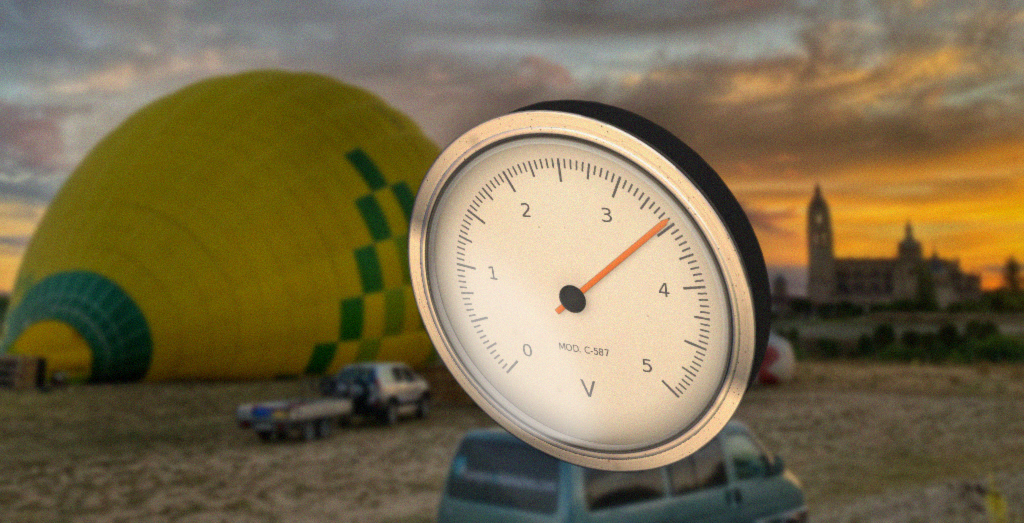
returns **3.45** V
